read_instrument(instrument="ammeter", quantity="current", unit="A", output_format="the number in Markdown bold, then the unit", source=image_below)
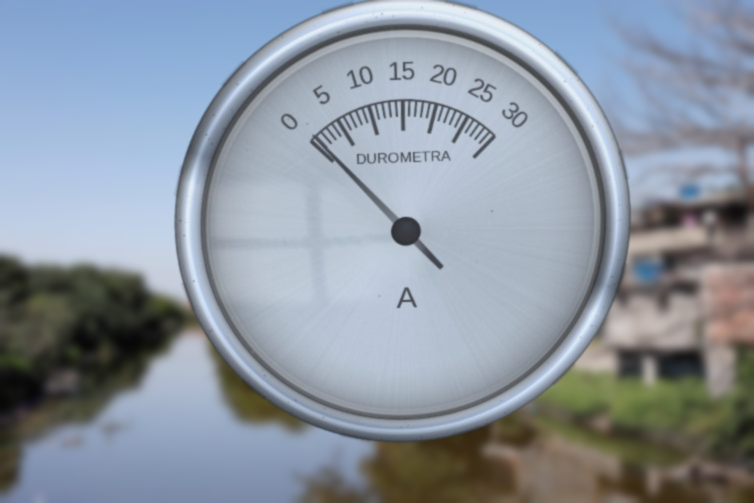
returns **1** A
